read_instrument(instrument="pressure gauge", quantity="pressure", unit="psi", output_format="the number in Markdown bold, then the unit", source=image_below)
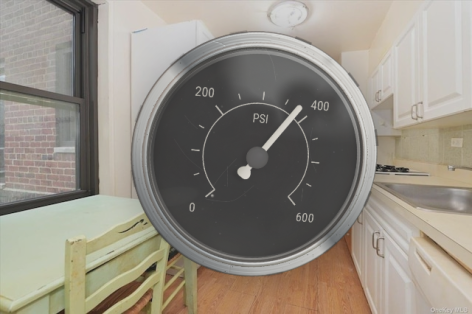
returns **375** psi
